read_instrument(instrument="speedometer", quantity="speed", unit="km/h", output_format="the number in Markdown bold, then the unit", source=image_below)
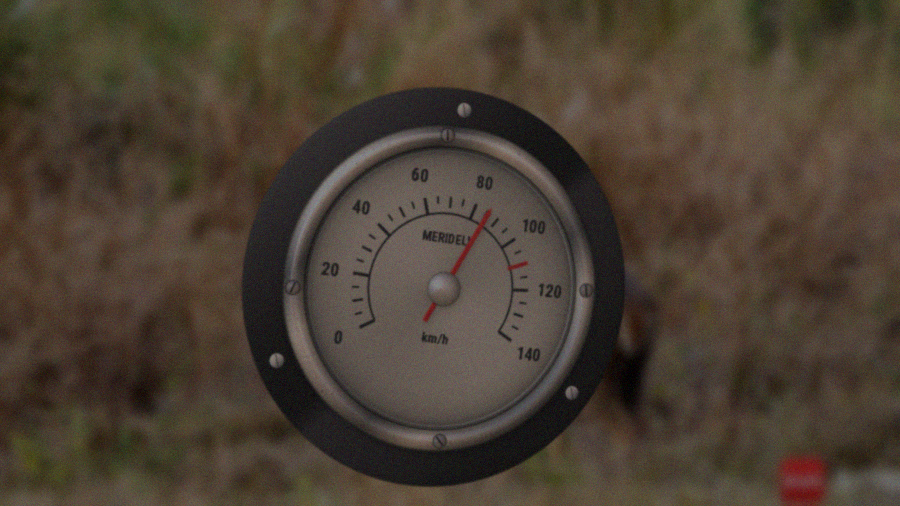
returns **85** km/h
